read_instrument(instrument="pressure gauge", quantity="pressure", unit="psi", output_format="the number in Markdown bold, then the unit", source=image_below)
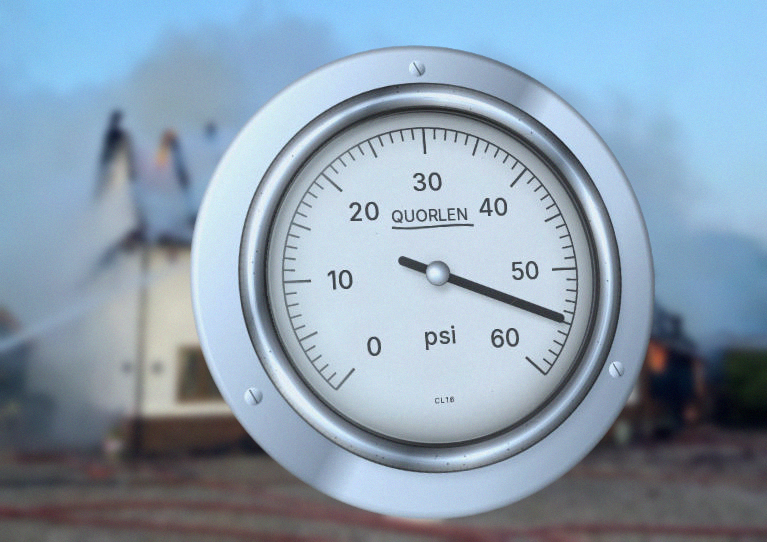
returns **55** psi
